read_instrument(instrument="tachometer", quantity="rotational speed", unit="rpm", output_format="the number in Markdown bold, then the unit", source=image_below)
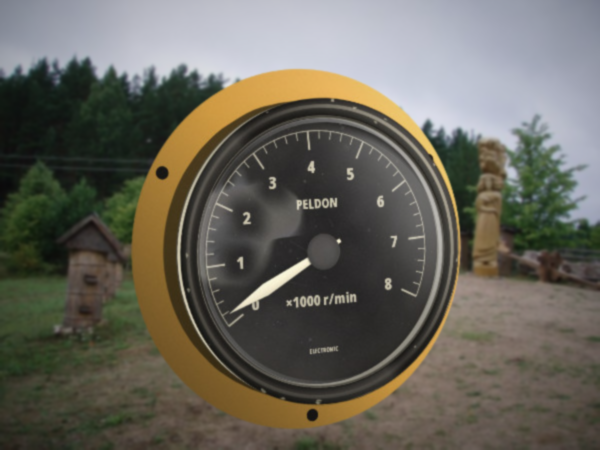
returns **200** rpm
